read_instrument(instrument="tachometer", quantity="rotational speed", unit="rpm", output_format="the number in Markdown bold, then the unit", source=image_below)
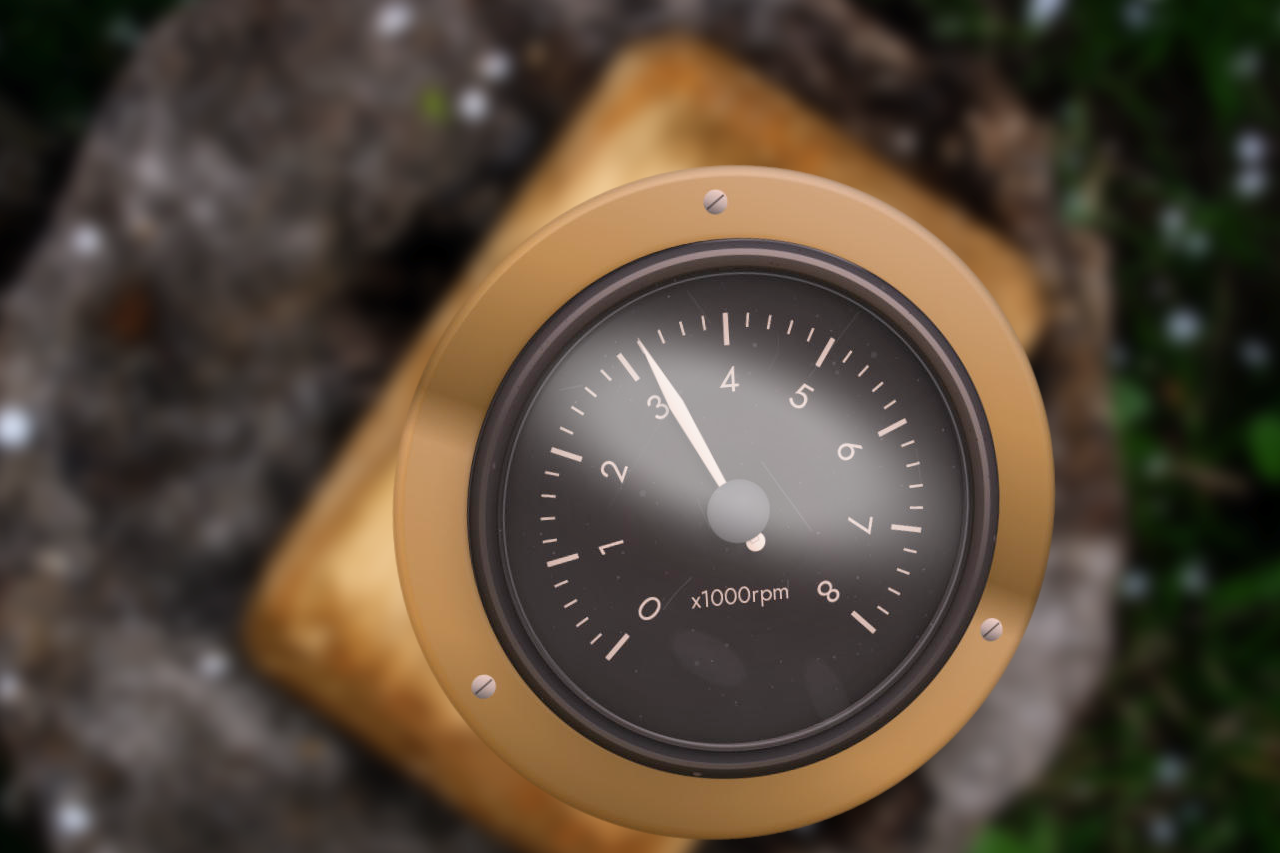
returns **3200** rpm
